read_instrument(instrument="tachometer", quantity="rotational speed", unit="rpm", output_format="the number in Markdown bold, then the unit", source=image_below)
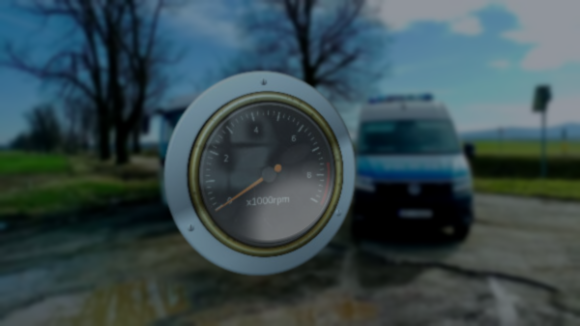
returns **0** rpm
